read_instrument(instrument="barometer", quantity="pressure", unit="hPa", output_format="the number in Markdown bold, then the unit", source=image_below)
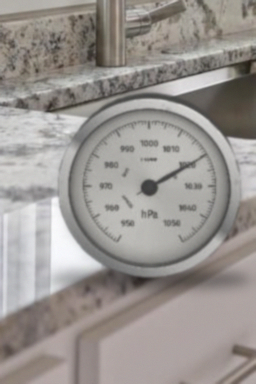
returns **1020** hPa
